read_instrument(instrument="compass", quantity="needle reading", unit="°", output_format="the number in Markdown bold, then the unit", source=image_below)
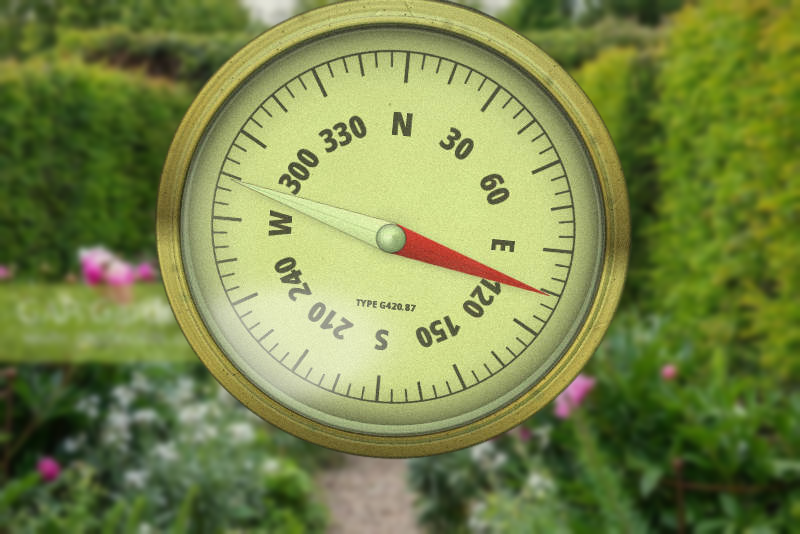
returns **105** °
